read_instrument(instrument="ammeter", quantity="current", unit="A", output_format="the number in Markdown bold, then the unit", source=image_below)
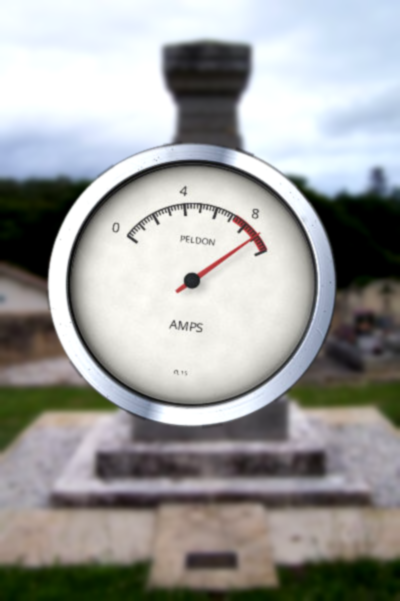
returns **9** A
